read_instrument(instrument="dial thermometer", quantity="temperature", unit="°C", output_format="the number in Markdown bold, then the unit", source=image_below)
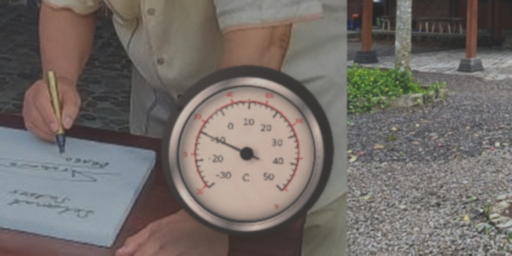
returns **-10** °C
